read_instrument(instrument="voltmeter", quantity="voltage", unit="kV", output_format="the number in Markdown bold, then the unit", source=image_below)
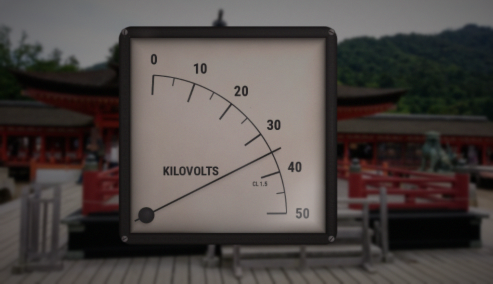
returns **35** kV
